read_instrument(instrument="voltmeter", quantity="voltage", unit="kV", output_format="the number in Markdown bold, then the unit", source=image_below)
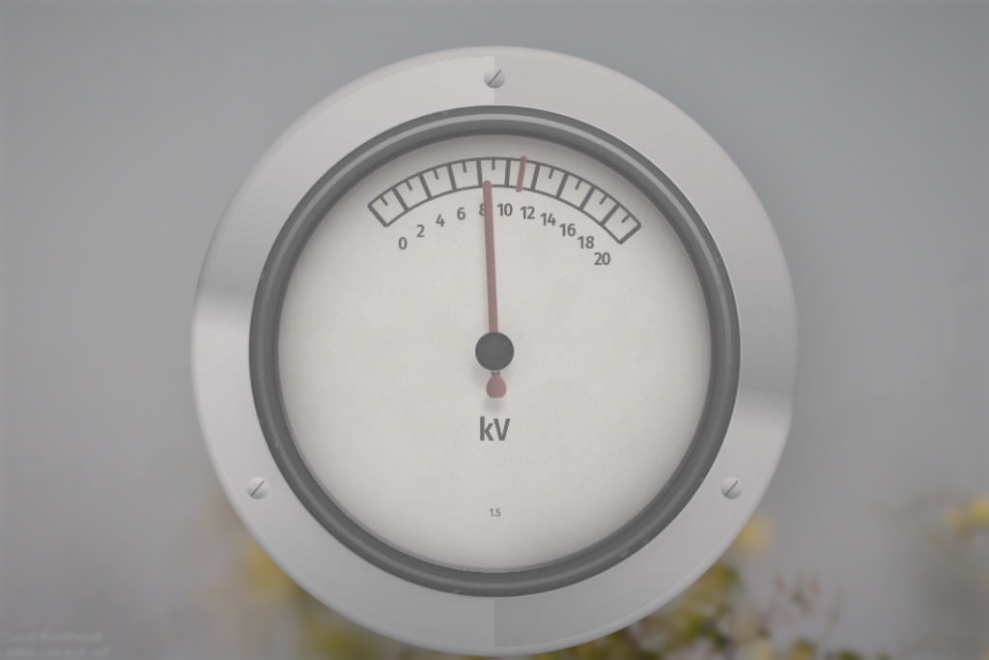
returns **8.5** kV
